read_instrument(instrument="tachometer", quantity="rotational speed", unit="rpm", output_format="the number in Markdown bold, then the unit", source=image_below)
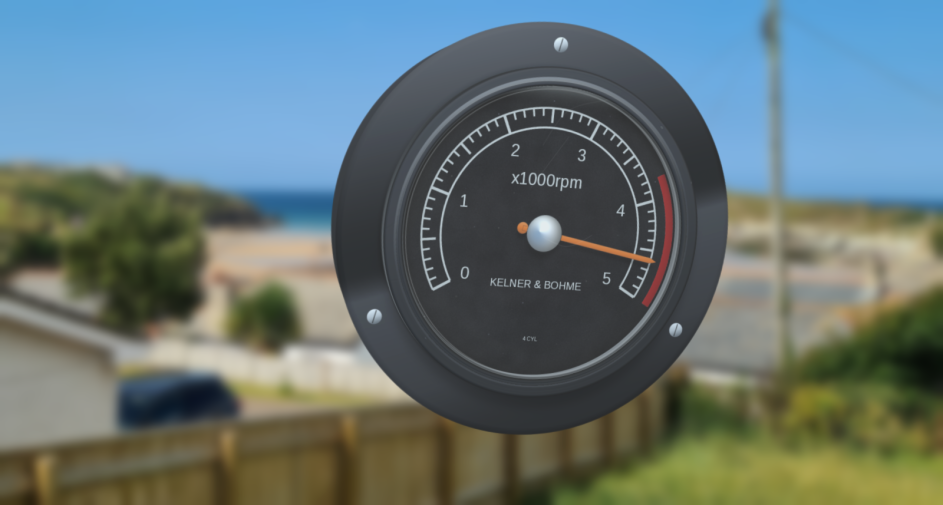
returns **4600** rpm
